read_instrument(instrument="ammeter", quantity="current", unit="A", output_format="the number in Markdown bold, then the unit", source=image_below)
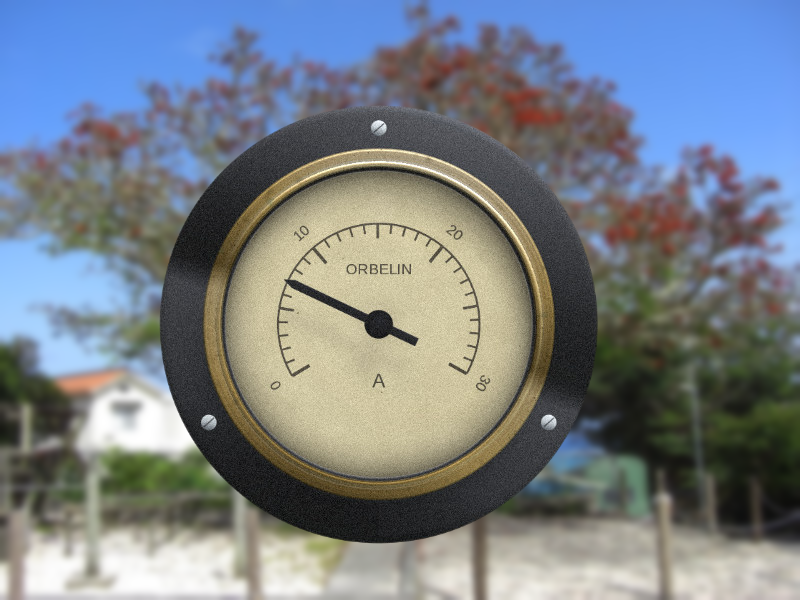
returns **7** A
